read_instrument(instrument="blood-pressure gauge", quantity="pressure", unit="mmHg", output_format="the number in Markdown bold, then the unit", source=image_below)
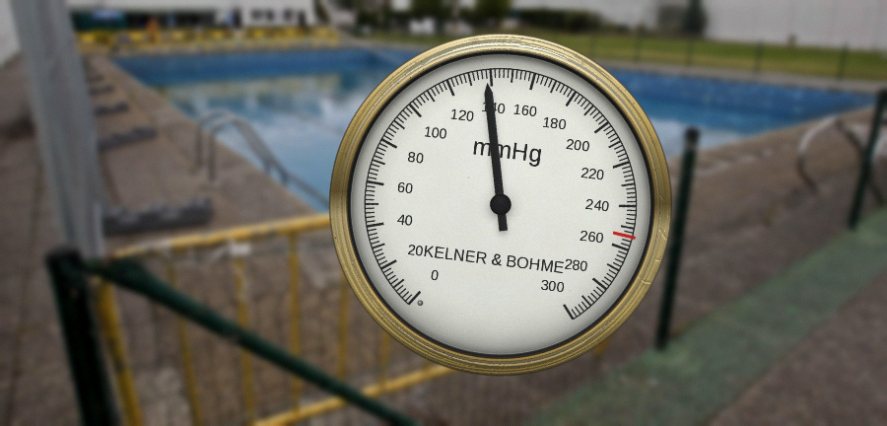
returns **138** mmHg
